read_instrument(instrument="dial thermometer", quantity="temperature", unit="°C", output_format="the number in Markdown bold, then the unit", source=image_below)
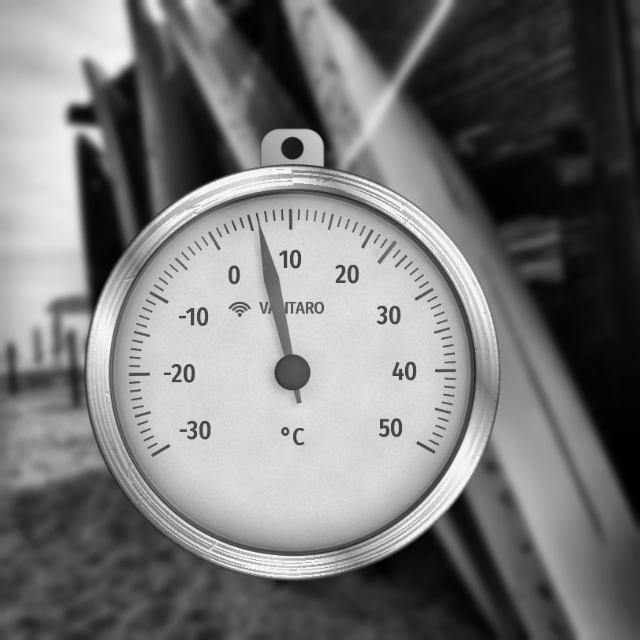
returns **6** °C
